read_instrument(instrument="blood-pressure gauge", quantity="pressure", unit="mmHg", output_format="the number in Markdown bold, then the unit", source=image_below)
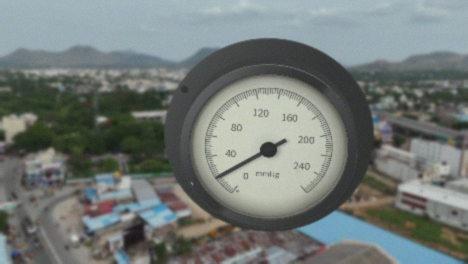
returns **20** mmHg
